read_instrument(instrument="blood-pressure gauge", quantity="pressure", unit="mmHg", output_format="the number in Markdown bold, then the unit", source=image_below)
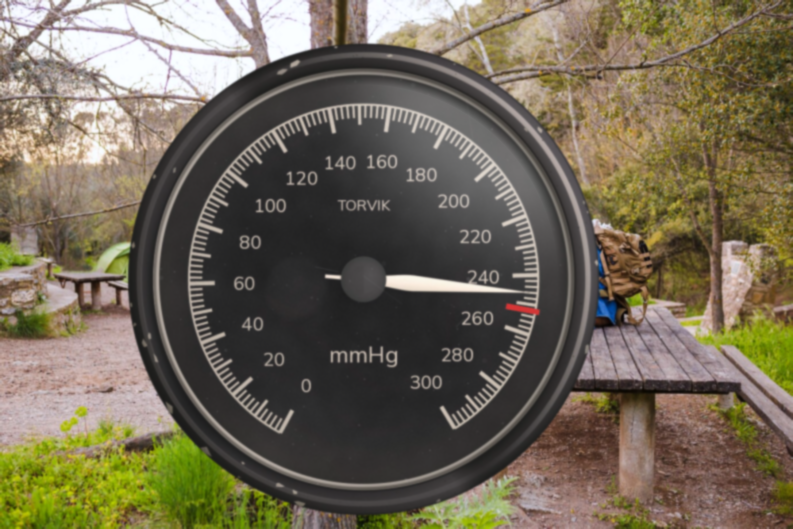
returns **246** mmHg
